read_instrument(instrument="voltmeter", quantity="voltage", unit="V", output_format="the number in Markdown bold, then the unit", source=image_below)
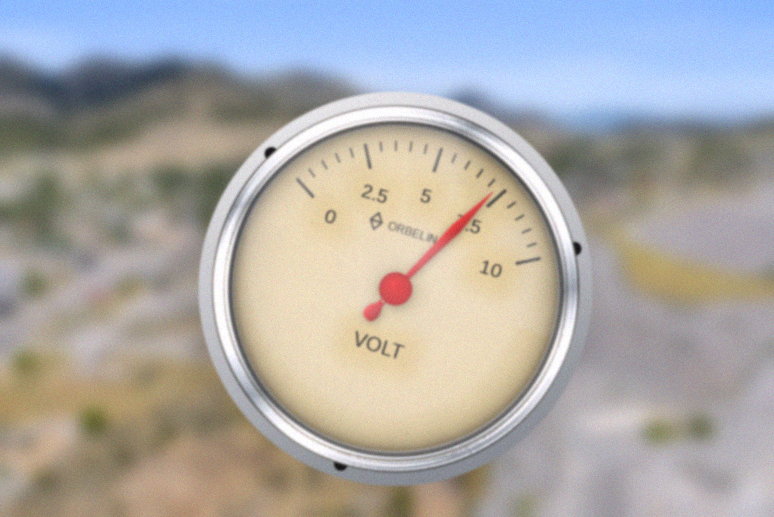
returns **7.25** V
